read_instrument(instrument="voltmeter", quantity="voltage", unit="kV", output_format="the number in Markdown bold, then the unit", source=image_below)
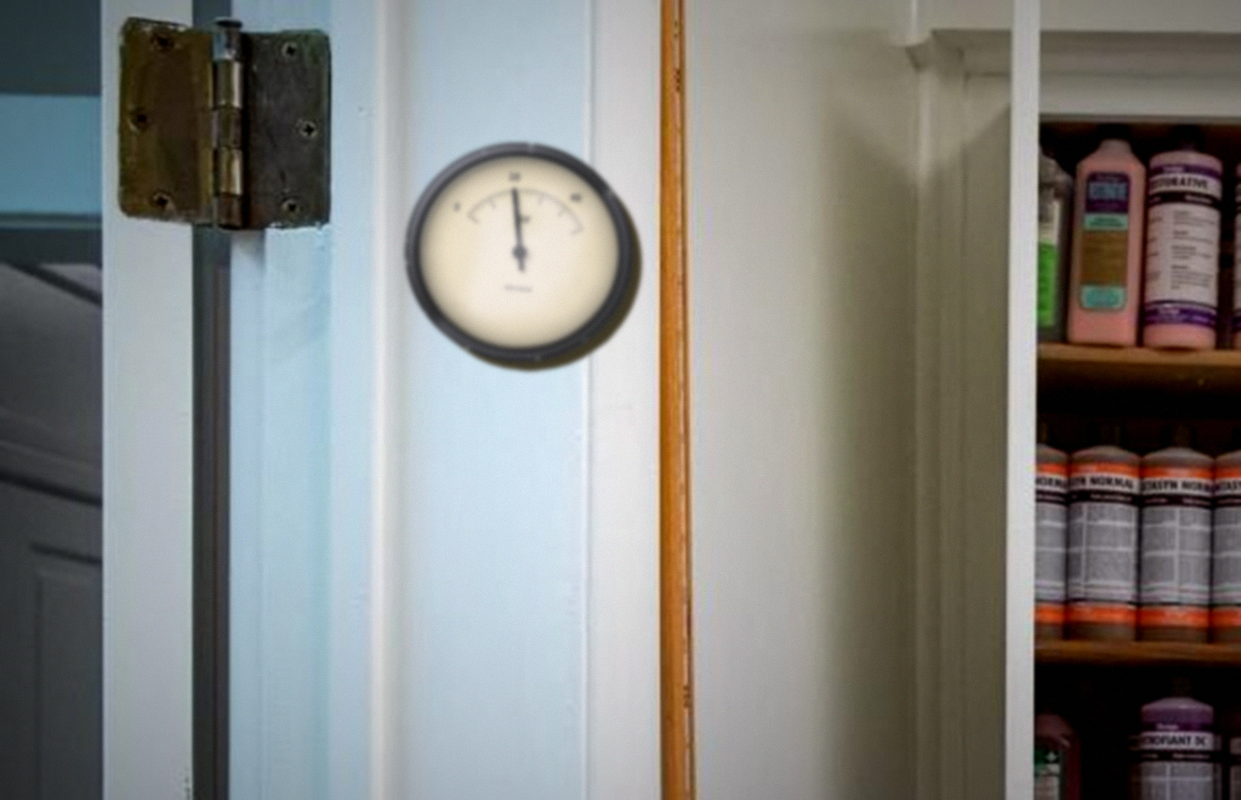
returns **20** kV
